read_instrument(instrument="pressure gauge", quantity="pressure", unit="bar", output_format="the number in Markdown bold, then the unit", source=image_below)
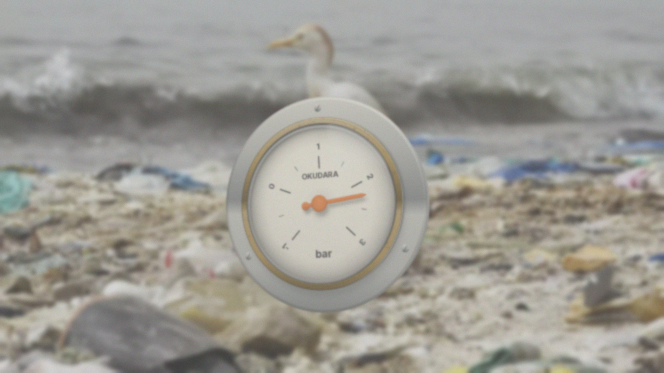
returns **2.25** bar
